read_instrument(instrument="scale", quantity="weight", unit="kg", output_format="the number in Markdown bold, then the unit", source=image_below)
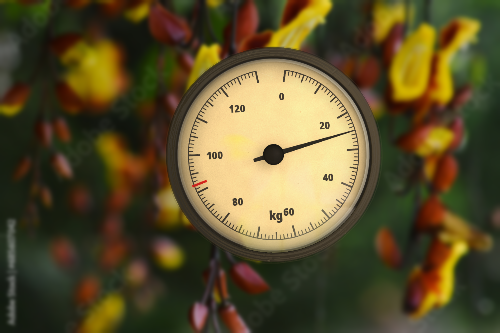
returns **25** kg
